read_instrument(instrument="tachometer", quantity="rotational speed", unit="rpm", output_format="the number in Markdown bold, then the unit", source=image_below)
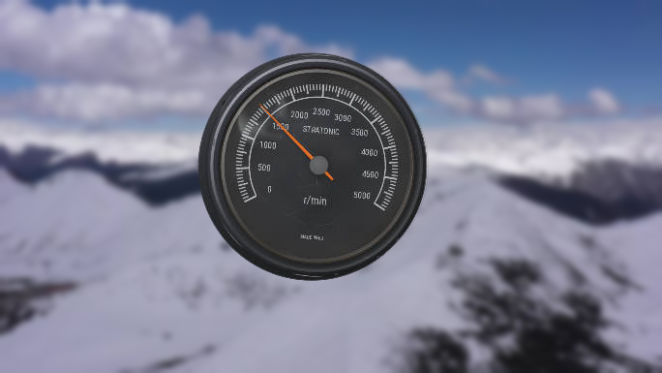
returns **1500** rpm
